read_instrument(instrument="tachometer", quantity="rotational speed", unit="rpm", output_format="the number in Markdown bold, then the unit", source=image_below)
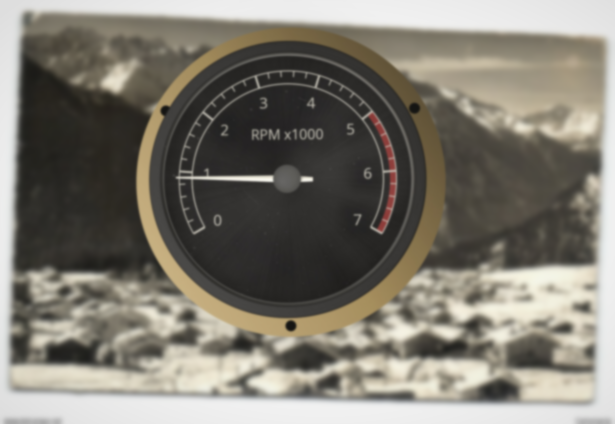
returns **900** rpm
